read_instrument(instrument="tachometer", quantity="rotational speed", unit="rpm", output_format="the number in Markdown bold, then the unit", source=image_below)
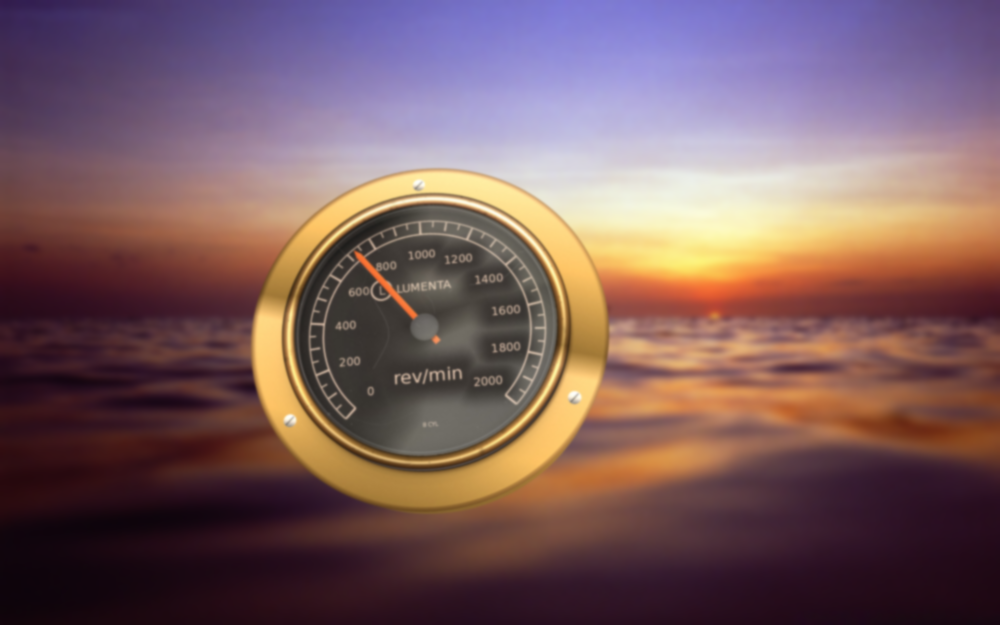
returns **725** rpm
